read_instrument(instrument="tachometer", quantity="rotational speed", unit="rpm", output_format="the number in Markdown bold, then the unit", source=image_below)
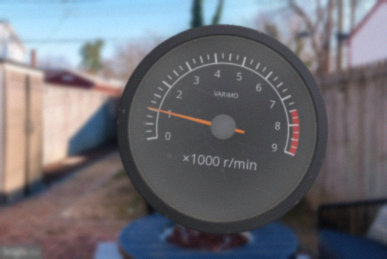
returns **1000** rpm
